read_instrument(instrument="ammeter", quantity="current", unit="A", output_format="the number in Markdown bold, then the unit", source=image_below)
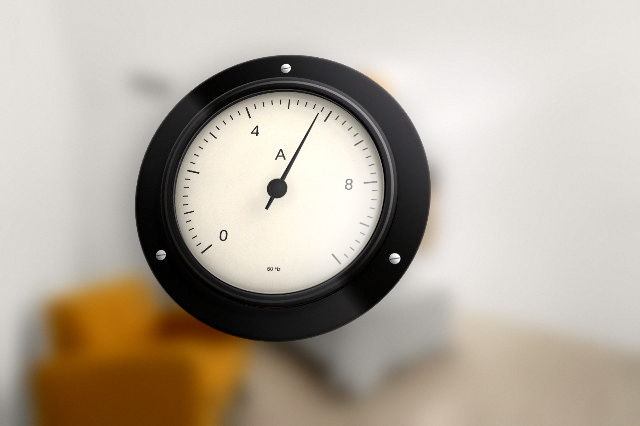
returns **5.8** A
